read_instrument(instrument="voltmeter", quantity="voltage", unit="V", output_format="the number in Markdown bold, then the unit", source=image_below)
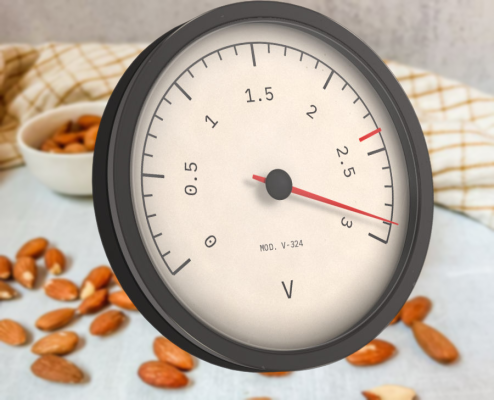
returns **2.9** V
